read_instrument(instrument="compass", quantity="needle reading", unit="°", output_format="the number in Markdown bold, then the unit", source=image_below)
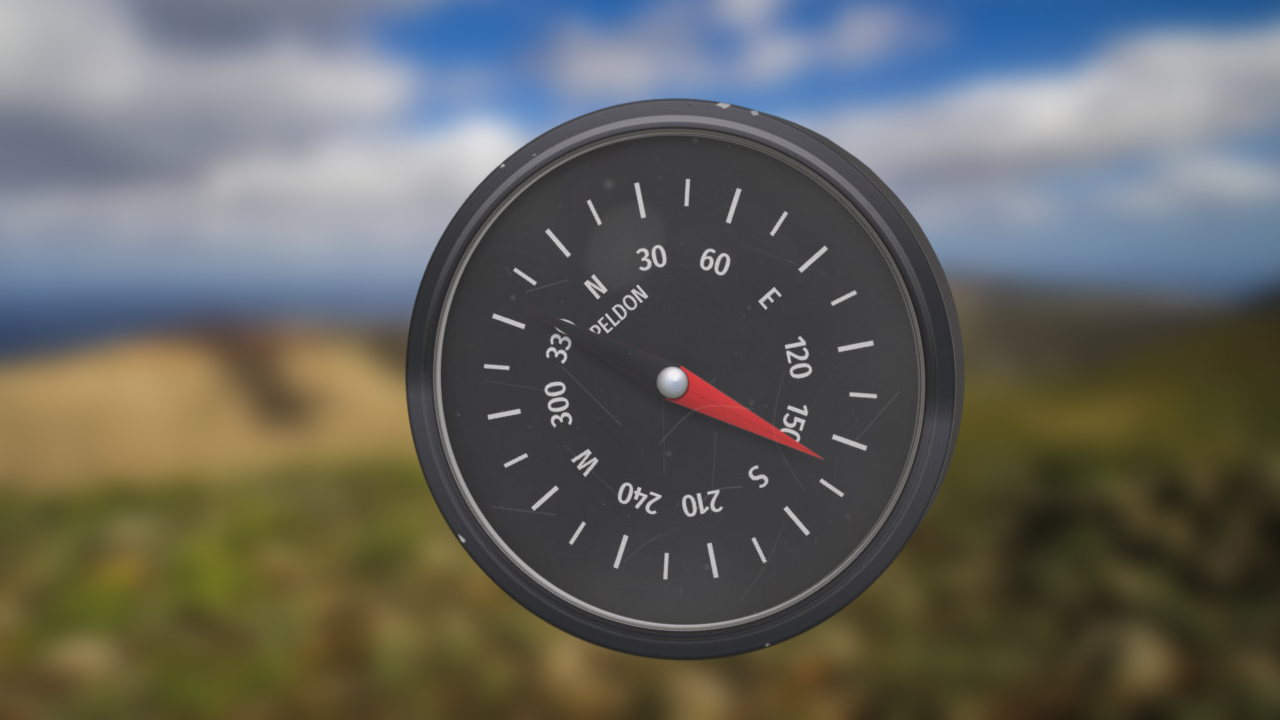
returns **157.5** °
